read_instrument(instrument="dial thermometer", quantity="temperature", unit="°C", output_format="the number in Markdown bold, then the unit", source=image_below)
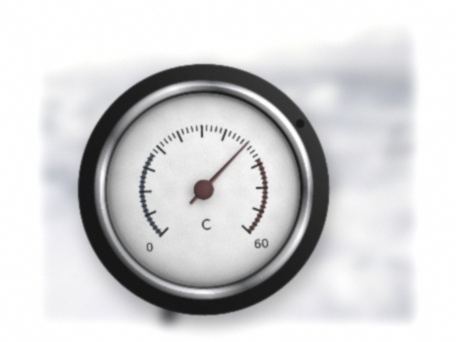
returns **40** °C
